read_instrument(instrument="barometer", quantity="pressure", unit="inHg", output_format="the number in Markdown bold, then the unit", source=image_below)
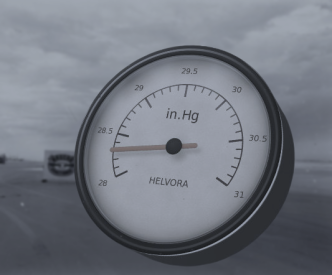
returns **28.3** inHg
